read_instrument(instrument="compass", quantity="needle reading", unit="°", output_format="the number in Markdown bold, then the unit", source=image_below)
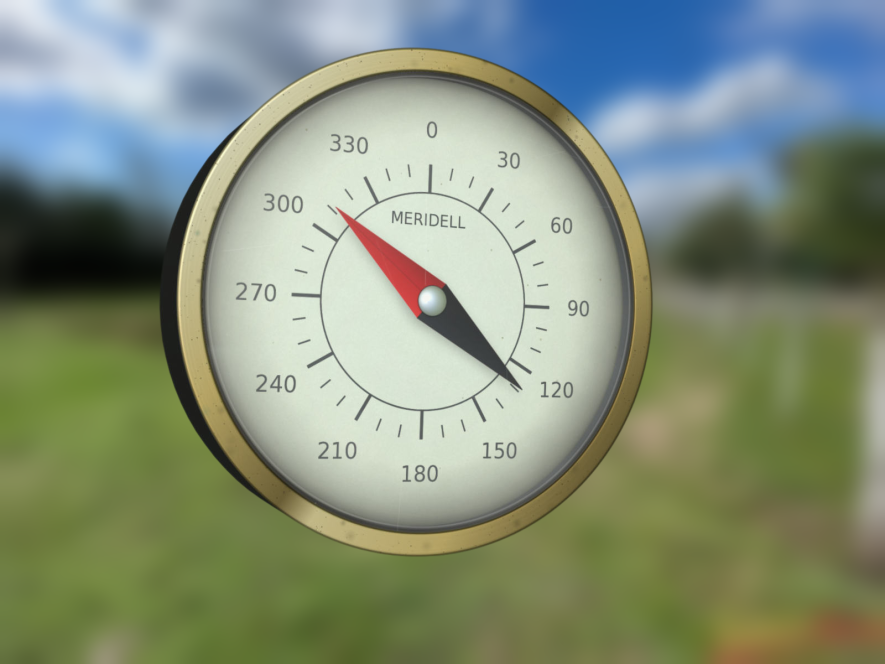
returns **310** °
